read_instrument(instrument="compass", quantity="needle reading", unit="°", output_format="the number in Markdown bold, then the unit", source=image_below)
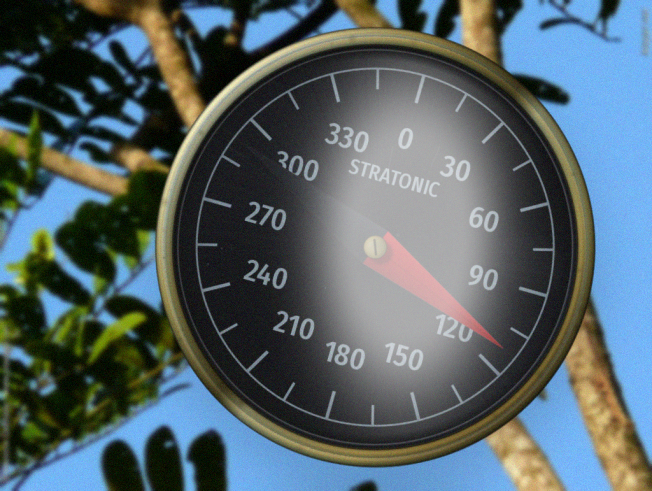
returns **112.5** °
